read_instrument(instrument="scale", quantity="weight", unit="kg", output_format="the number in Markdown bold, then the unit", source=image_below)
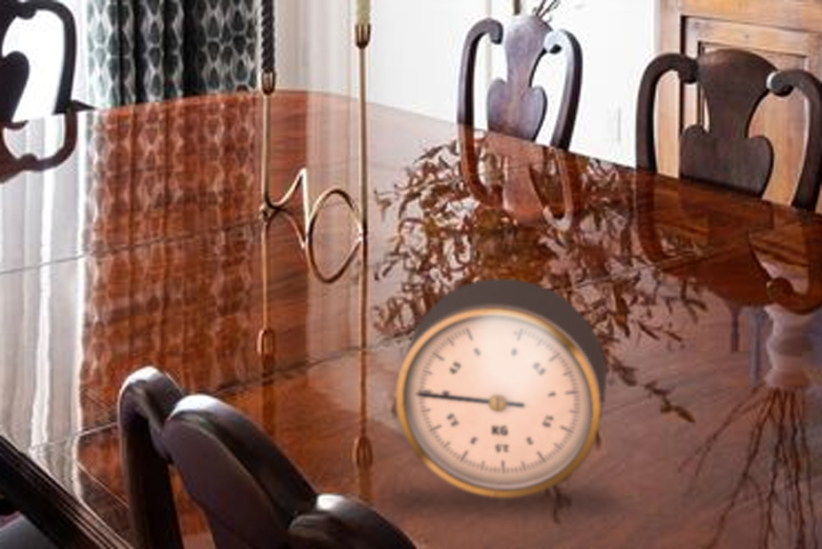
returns **4** kg
